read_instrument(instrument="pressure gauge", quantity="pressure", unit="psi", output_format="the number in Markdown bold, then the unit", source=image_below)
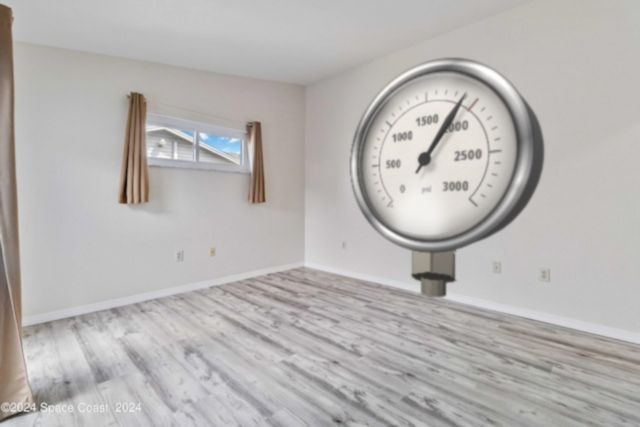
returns **1900** psi
